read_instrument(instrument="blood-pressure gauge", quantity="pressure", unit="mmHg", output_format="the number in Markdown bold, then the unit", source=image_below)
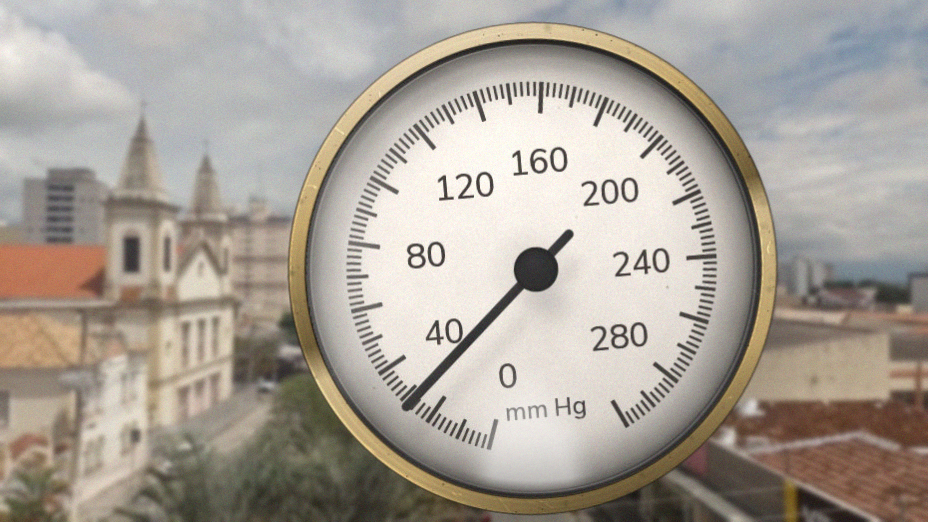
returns **28** mmHg
